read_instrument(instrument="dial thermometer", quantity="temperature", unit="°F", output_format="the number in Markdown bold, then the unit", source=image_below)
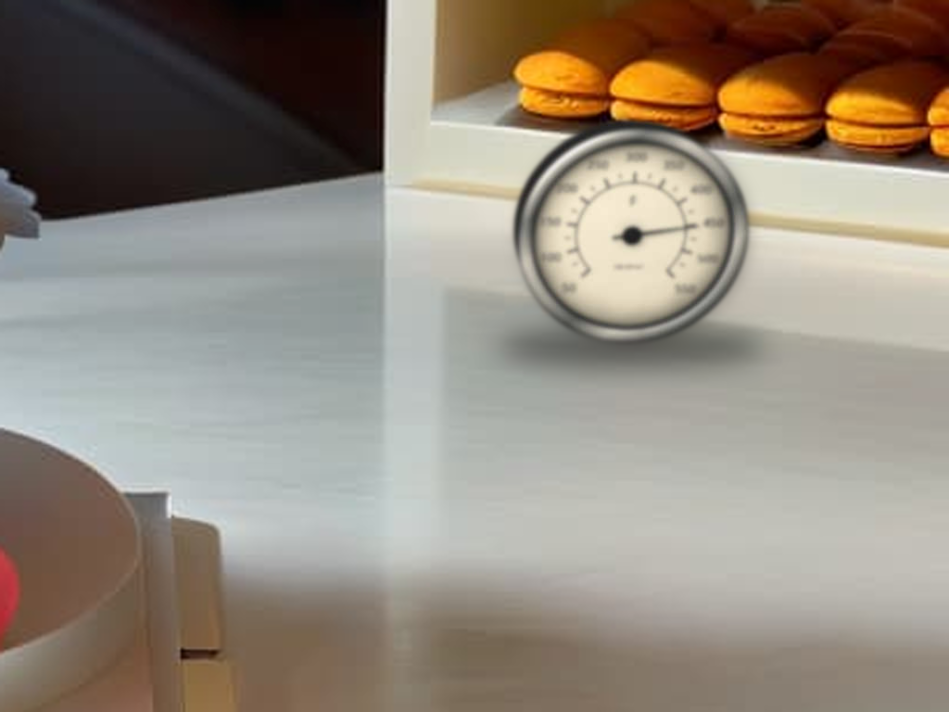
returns **450** °F
